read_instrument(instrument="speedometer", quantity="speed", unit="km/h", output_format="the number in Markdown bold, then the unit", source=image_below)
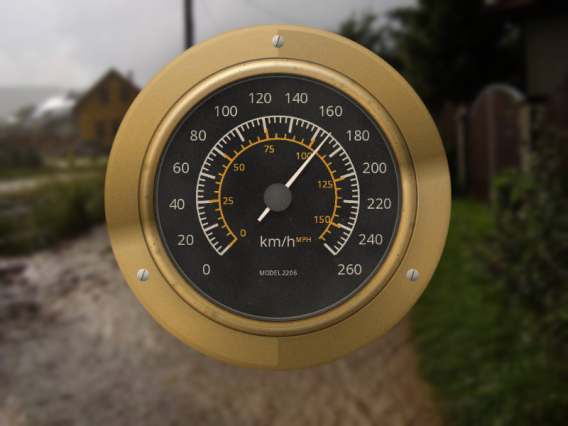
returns **168** km/h
